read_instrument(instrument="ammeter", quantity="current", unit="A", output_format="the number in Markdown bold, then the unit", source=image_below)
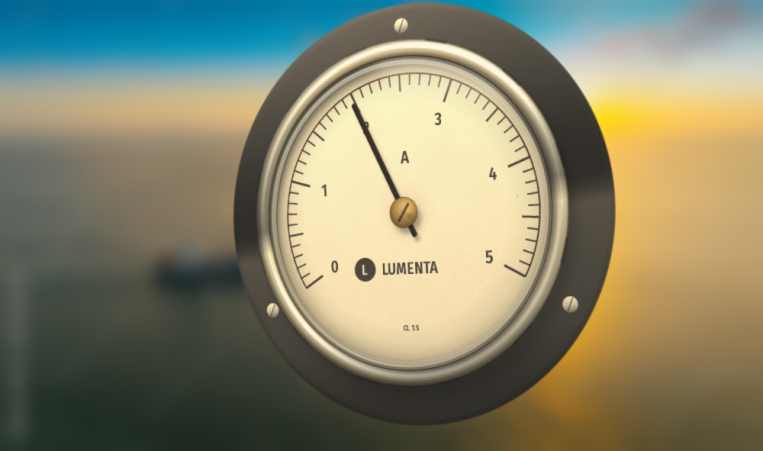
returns **2** A
